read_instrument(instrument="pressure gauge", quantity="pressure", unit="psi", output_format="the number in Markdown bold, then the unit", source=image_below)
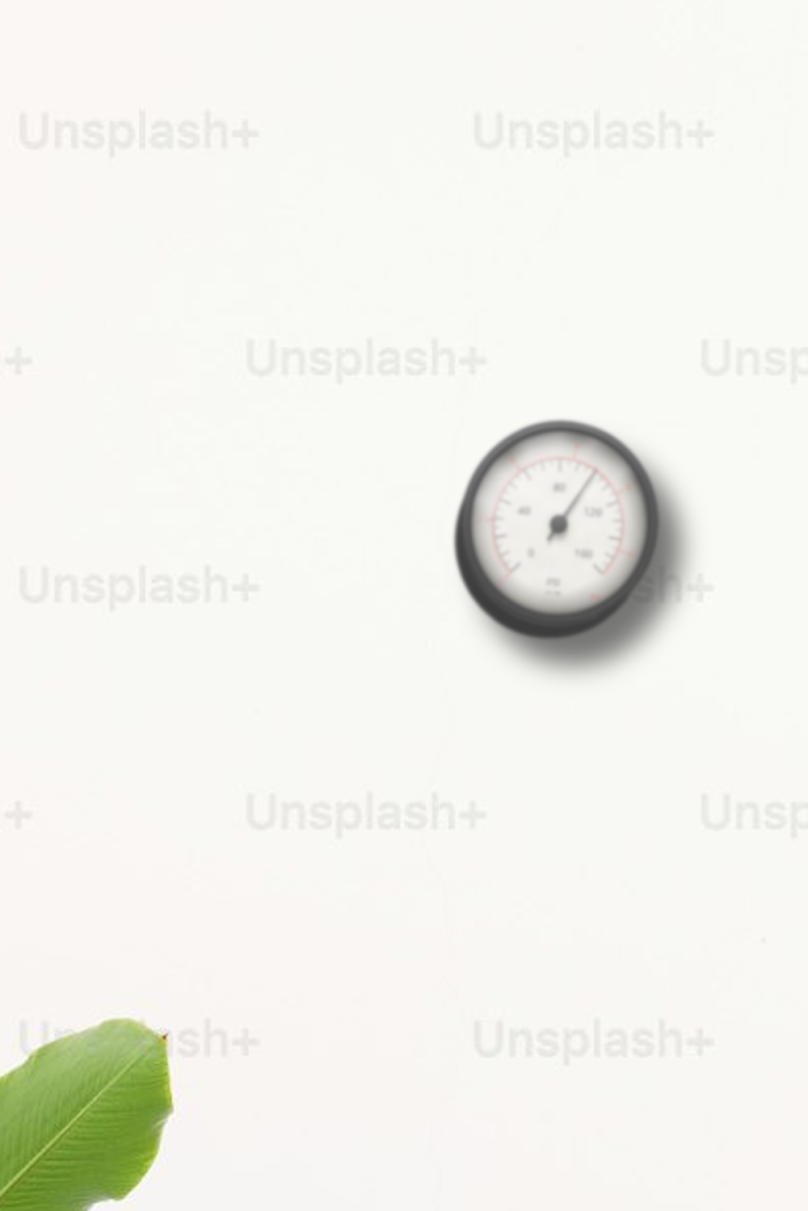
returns **100** psi
